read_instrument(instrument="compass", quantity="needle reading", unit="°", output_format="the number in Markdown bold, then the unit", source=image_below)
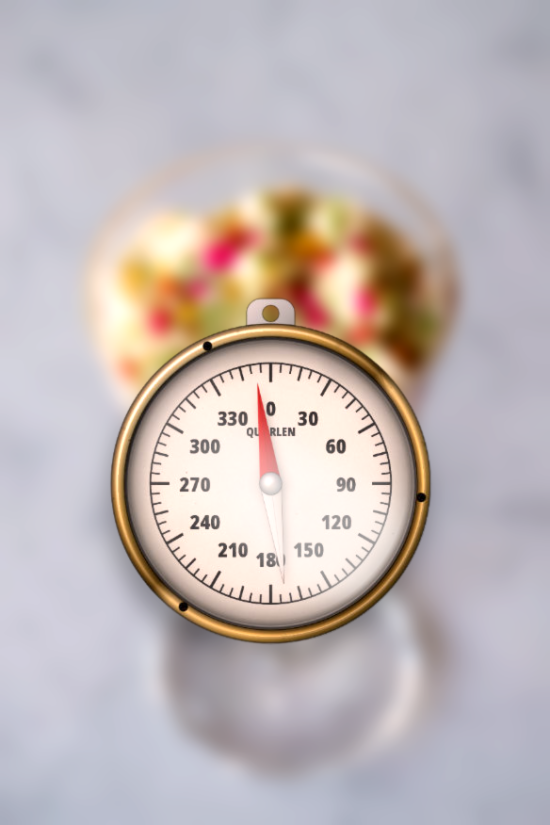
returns **352.5** °
